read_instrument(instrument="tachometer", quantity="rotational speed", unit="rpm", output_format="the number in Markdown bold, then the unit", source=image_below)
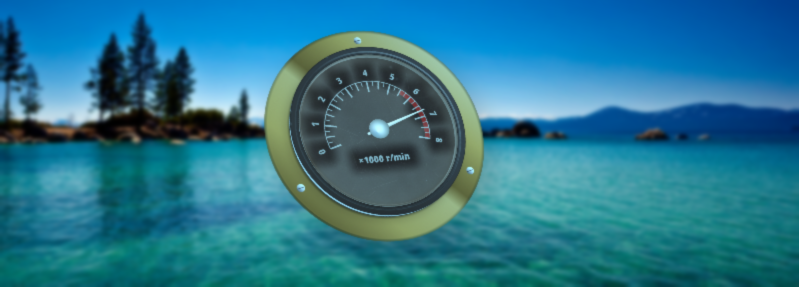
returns **6750** rpm
